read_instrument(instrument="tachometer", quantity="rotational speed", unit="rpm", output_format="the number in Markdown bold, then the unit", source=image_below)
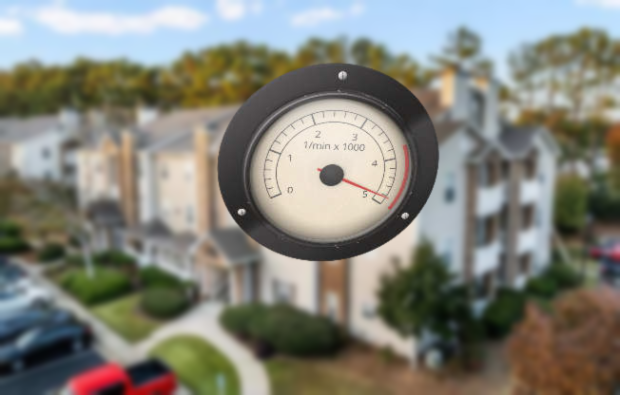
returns **4800** rpm
